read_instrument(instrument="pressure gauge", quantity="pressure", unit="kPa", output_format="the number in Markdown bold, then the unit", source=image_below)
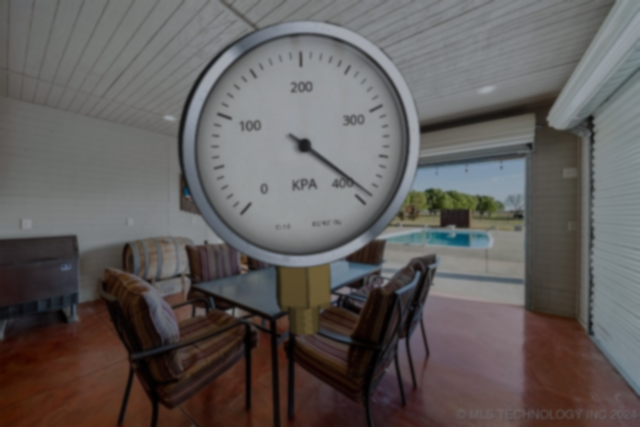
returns **390** kPa
